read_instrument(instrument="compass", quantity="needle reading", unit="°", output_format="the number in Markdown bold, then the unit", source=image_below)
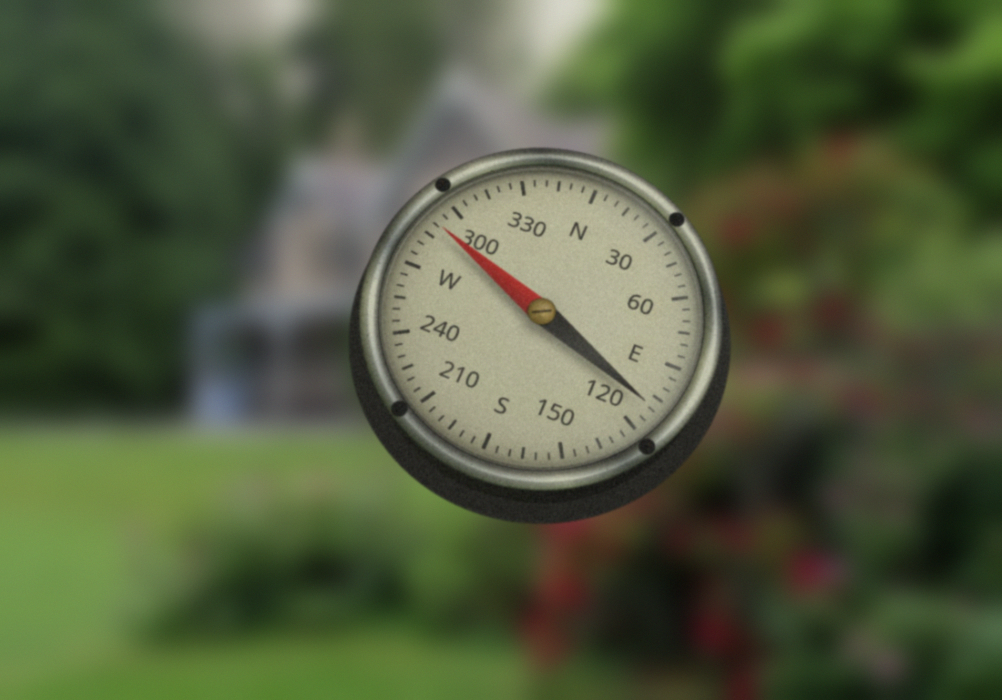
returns **290** °
